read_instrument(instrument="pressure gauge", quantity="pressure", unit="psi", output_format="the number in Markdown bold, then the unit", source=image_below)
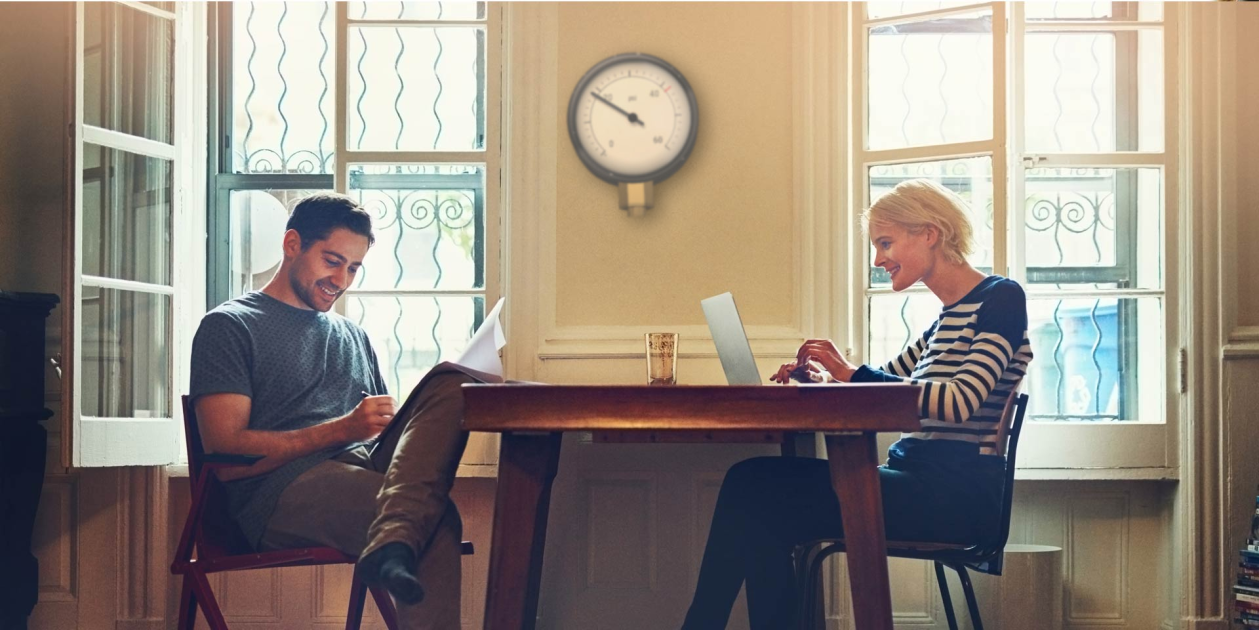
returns **18** psi
